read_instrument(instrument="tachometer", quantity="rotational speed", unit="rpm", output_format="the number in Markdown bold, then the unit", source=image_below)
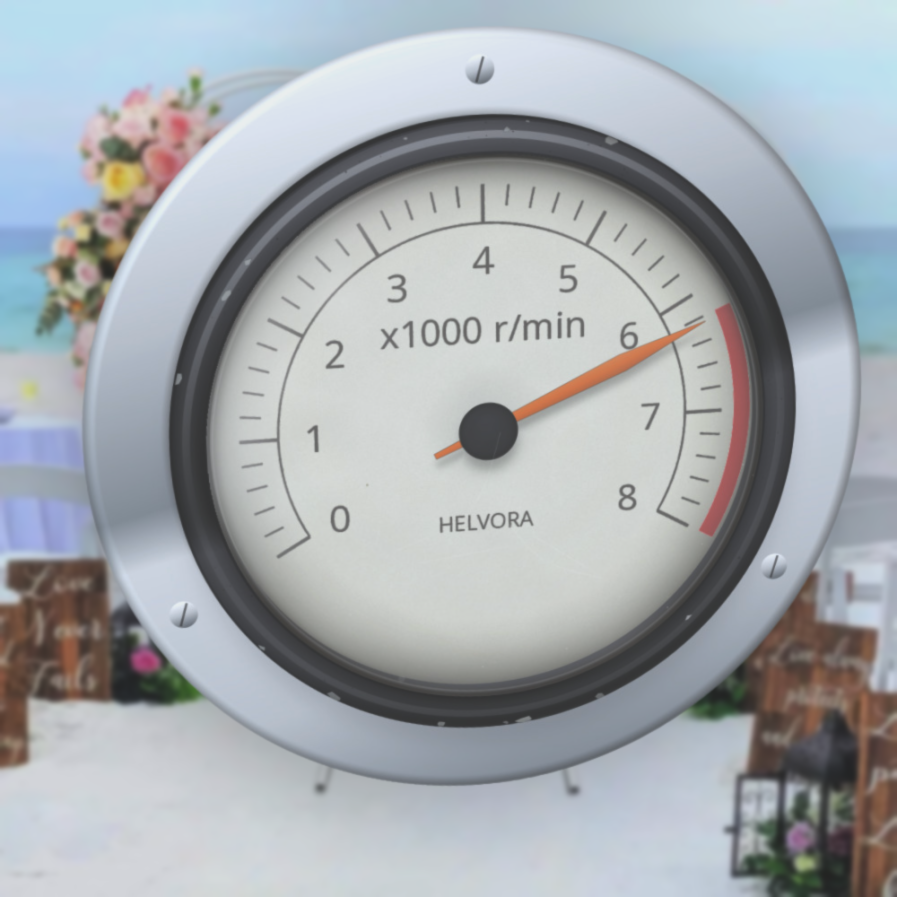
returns **6200** rpm
